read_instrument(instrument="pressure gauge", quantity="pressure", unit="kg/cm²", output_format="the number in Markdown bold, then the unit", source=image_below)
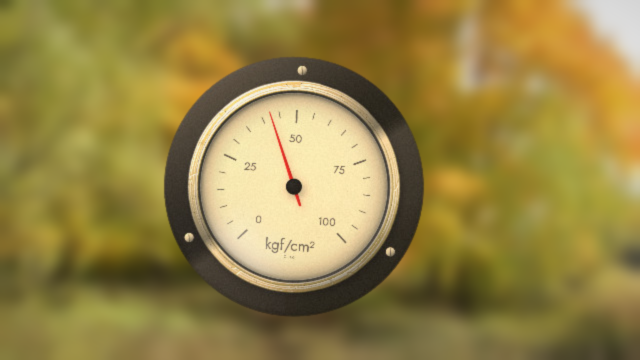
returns **42.5** kg/cm²
